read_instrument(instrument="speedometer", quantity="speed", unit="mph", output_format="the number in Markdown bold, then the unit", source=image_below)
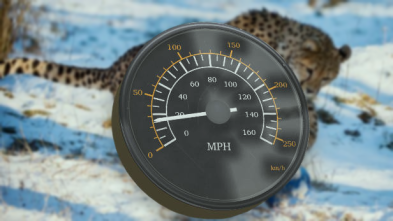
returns **15** mph
